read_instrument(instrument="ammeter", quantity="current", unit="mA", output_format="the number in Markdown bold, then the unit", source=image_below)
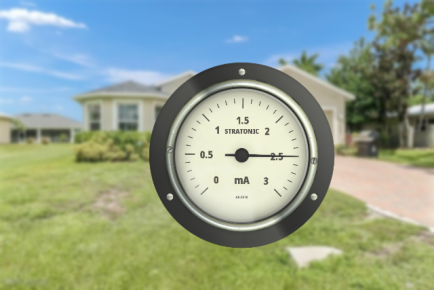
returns **2.5** mA
